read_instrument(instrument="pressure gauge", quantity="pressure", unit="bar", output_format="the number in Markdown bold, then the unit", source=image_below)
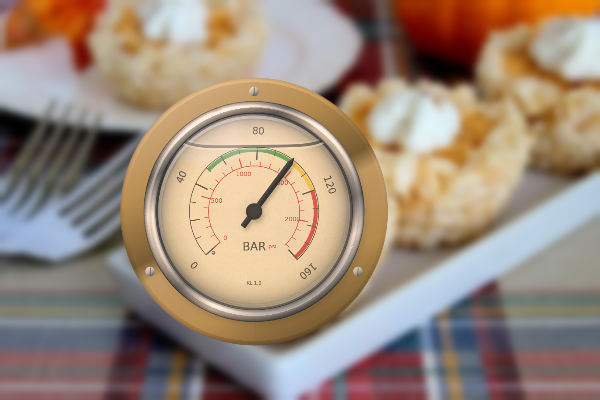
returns **100** bar
